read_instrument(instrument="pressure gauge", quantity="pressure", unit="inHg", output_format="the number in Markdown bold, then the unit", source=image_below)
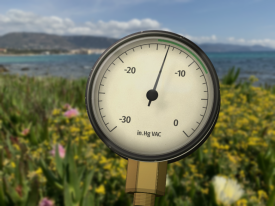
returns **-13.5** inHg
